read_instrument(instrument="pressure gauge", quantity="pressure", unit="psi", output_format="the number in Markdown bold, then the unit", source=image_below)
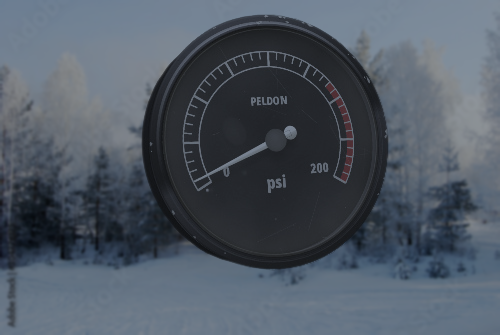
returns **5** psi
